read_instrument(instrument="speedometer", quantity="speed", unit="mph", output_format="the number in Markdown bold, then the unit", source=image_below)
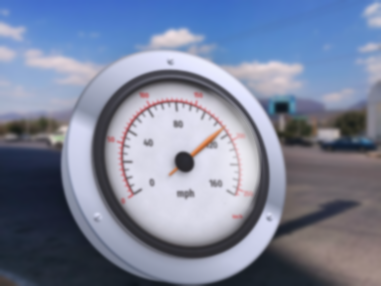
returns **115** mph
